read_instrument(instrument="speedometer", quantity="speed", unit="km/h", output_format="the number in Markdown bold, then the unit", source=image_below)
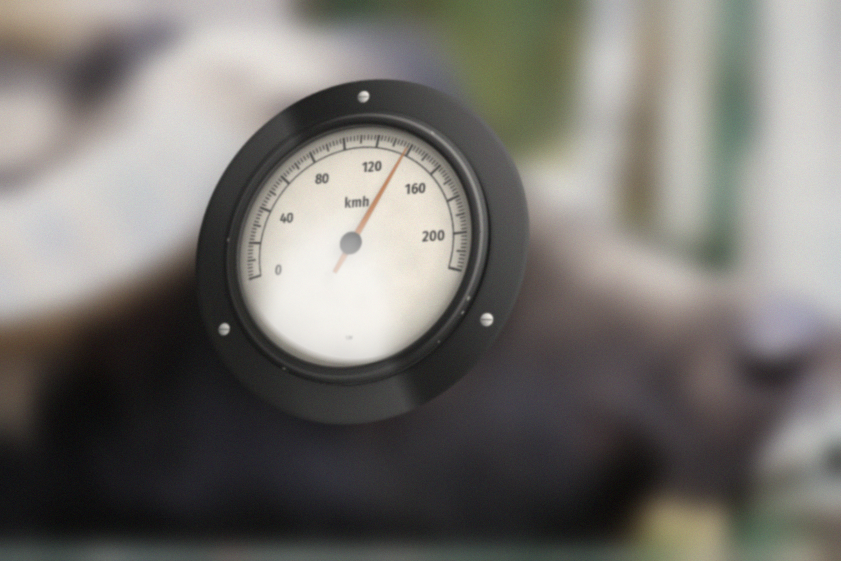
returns **140** km/h
